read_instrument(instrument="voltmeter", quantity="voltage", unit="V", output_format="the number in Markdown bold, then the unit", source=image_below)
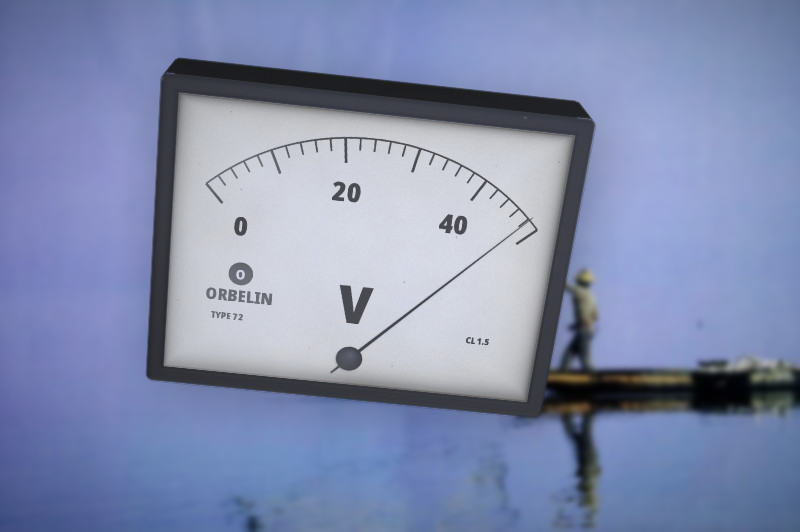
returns **48** V
